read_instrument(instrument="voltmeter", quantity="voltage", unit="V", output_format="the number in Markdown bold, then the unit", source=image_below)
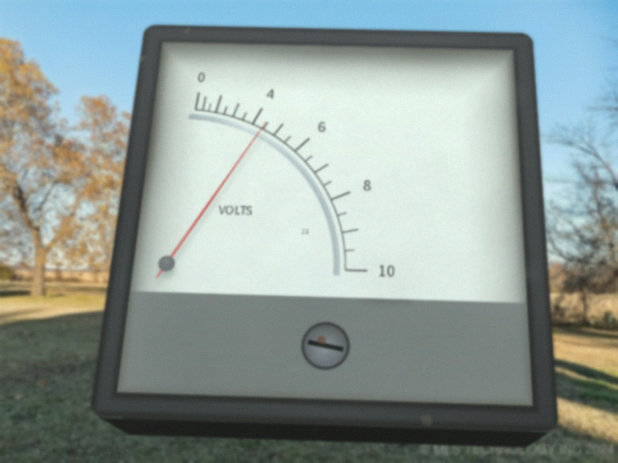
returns **4.5** V
